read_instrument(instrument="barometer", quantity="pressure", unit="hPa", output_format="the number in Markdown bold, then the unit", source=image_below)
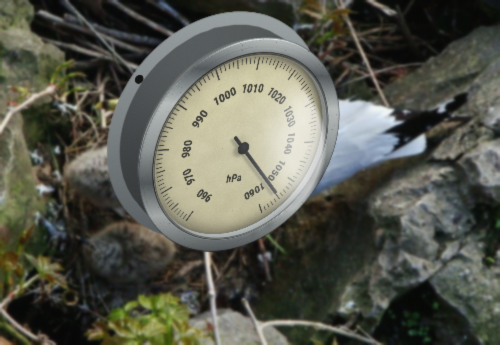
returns **1055** hPa
